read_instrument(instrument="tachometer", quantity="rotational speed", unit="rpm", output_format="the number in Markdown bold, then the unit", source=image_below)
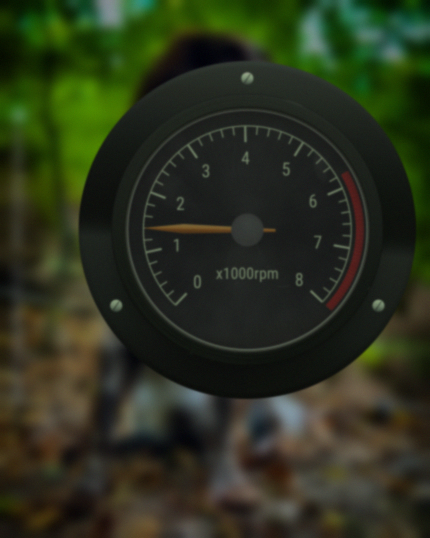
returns **1400** rpm
